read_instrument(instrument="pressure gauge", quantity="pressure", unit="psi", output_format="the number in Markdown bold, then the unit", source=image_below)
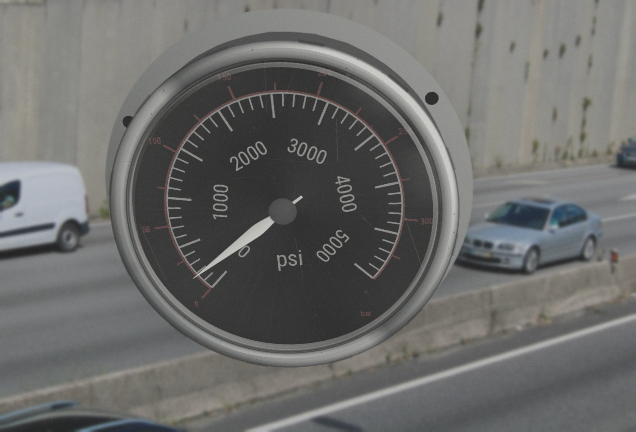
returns **200** psi
